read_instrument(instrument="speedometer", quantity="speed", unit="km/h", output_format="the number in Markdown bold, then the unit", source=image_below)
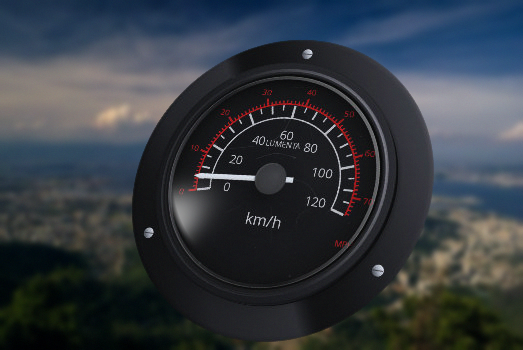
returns **5** km/h
